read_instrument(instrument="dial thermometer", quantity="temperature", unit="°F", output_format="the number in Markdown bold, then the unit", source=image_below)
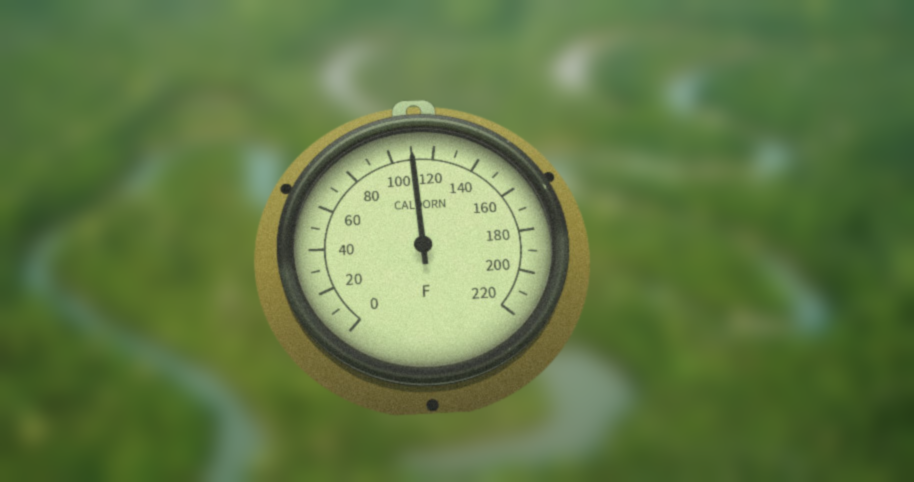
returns **110** °F
